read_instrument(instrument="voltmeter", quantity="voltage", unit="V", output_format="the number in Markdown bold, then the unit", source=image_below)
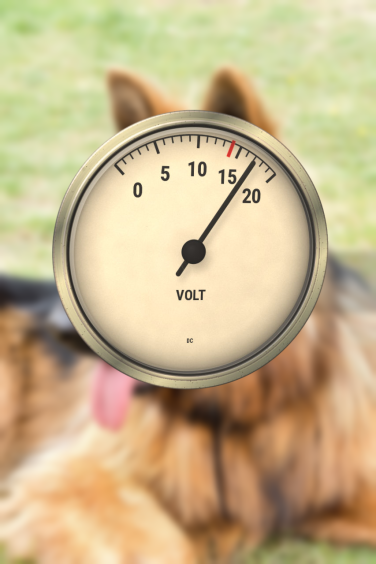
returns **17** V
